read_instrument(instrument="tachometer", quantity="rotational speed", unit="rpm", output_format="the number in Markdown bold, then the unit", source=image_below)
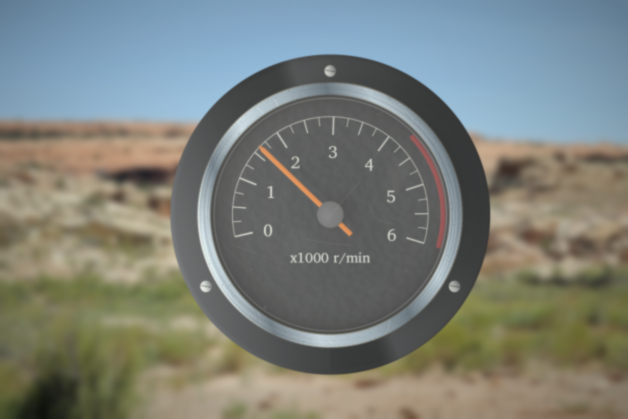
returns **1625** rpm
